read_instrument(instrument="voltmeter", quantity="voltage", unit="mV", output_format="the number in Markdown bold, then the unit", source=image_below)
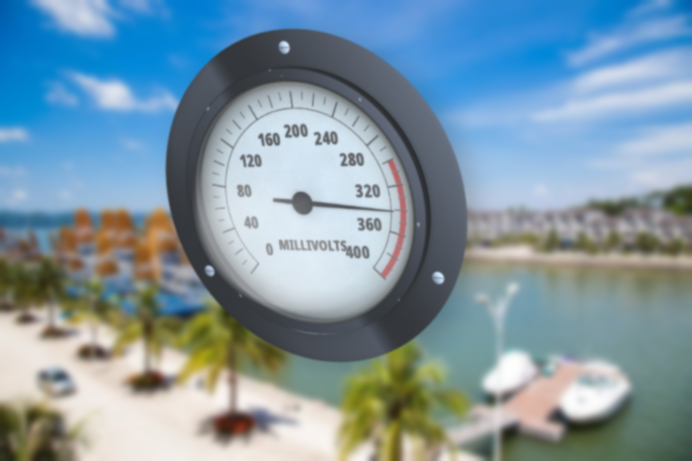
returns **340** mV
